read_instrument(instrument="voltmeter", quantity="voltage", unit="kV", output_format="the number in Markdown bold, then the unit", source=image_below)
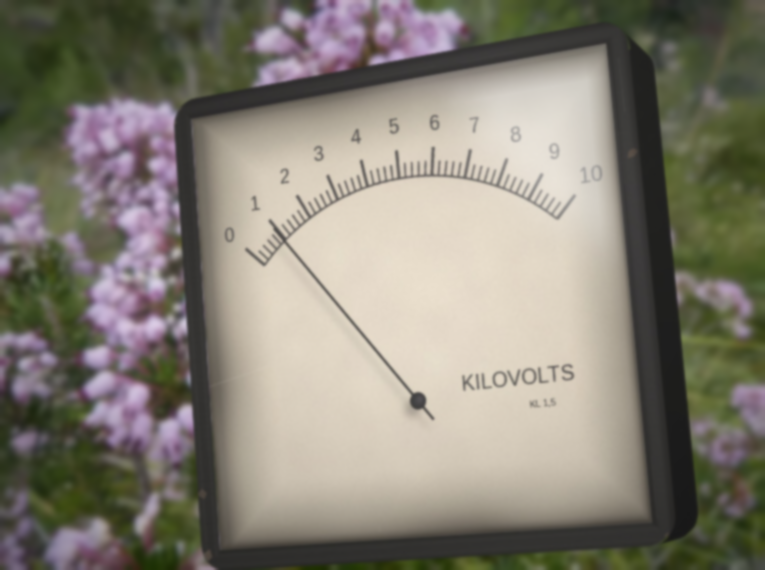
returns **1** kV
